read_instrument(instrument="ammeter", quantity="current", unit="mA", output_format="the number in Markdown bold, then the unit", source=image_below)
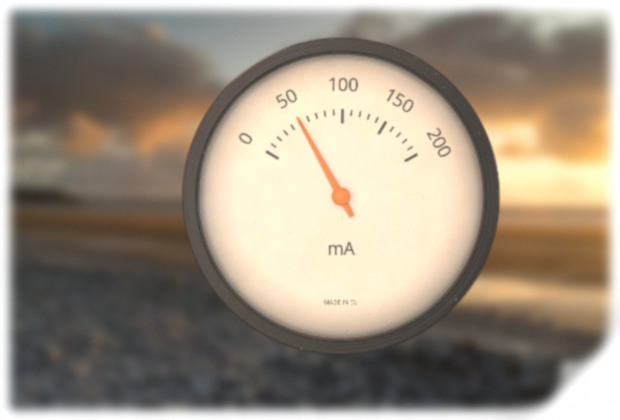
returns **50** mA
